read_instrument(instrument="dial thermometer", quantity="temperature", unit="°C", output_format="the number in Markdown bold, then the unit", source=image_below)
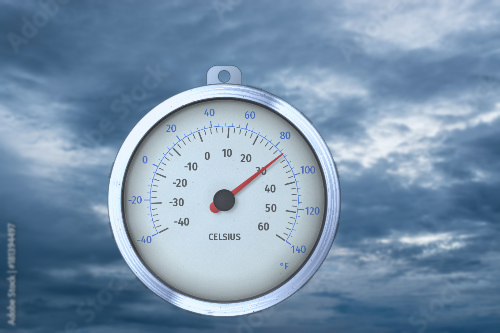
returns **30** °C
